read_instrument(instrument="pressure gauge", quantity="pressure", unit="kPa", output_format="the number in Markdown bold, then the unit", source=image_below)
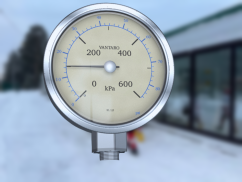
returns **100** kPa
